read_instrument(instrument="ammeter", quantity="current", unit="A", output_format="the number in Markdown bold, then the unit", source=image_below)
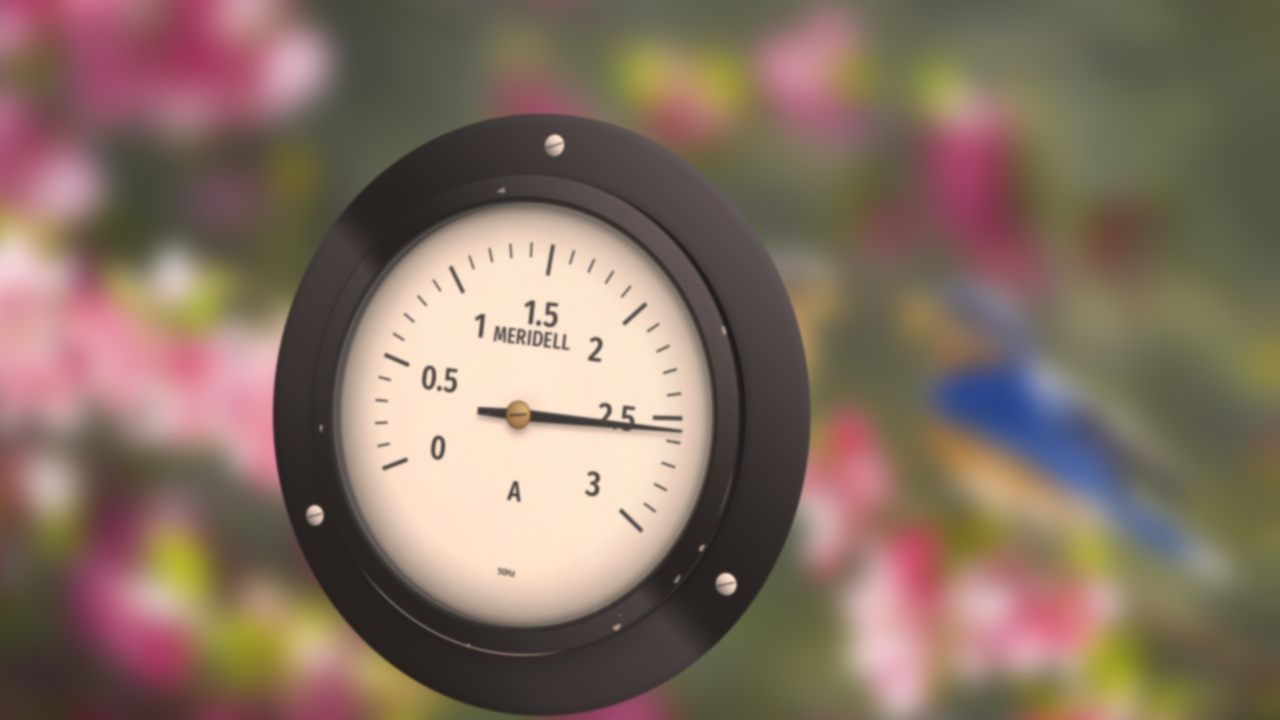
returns **2.55** A
